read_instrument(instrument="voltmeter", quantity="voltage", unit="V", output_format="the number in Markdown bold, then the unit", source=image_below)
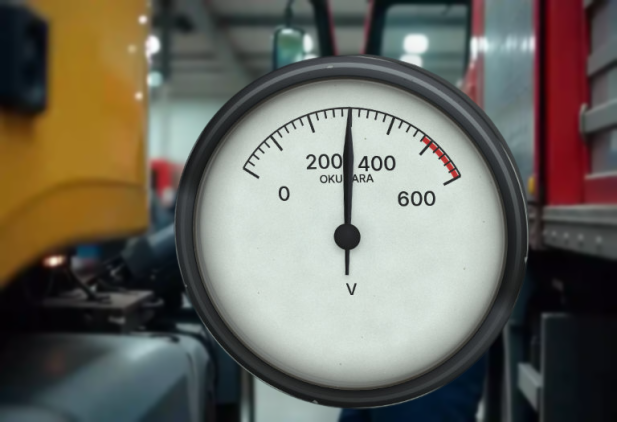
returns **300** V
